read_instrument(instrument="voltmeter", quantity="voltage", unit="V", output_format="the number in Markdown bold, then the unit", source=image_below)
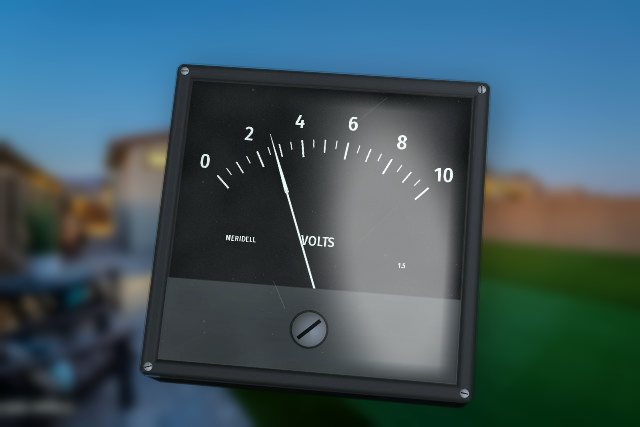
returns **2.75** V
